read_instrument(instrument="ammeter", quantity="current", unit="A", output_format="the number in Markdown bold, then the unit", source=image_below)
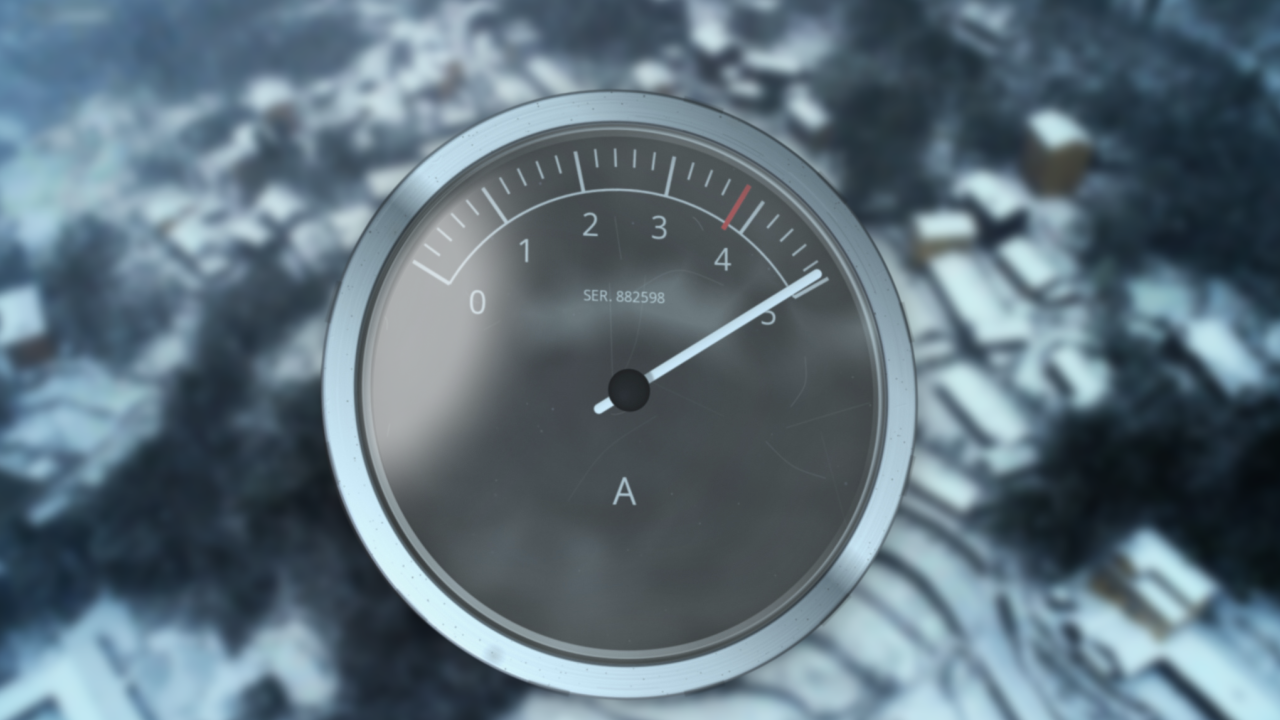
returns **4.9** A
